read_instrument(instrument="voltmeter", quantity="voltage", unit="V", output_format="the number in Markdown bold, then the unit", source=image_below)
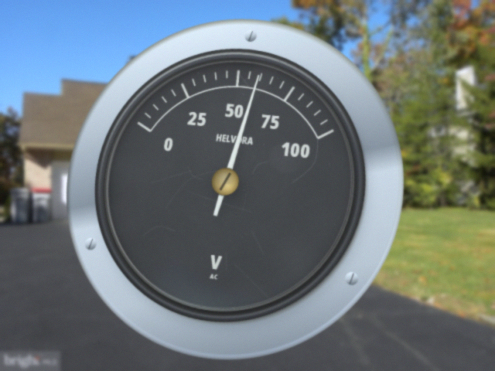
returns **60** V
